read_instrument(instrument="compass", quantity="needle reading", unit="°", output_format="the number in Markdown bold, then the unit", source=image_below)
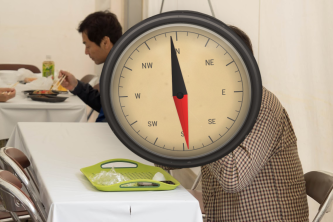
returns **175** °
